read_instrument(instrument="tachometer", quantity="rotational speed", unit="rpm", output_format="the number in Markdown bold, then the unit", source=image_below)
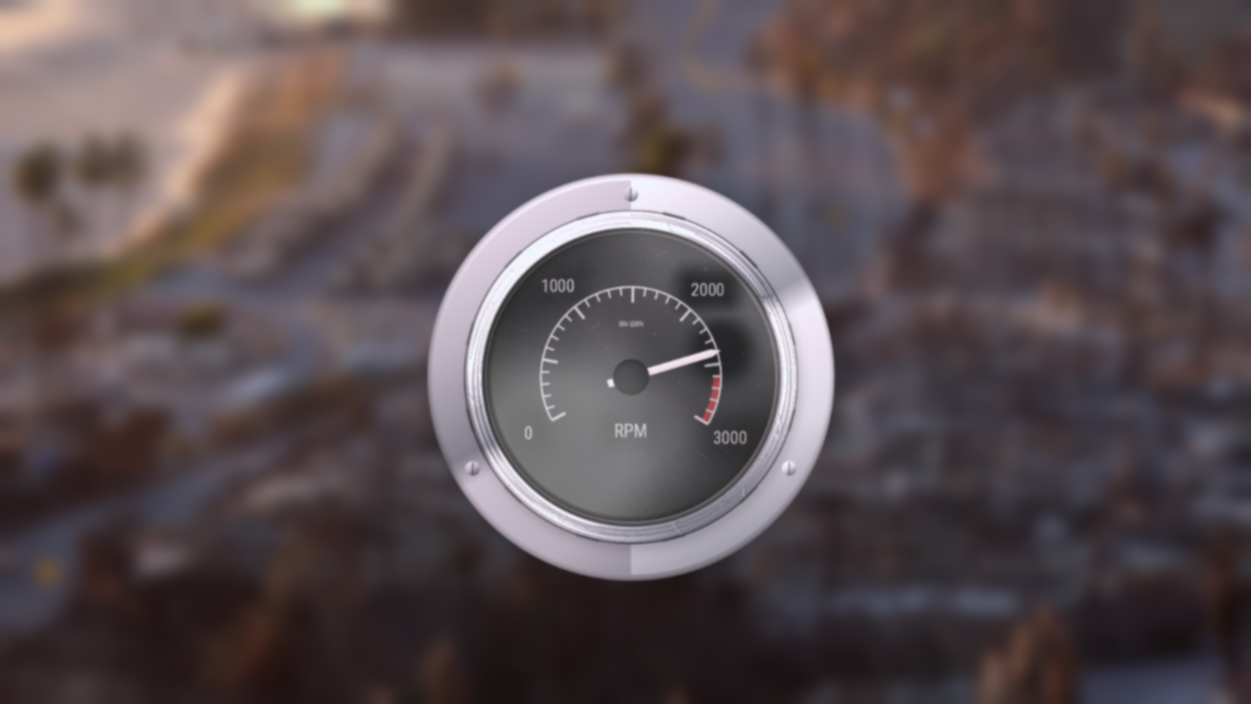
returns **2400** rpm
